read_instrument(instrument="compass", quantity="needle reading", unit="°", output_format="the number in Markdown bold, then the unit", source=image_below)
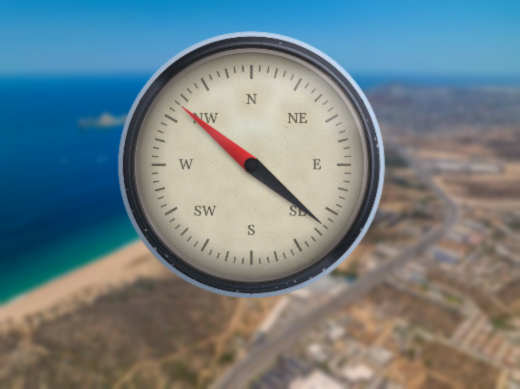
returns **310** °
